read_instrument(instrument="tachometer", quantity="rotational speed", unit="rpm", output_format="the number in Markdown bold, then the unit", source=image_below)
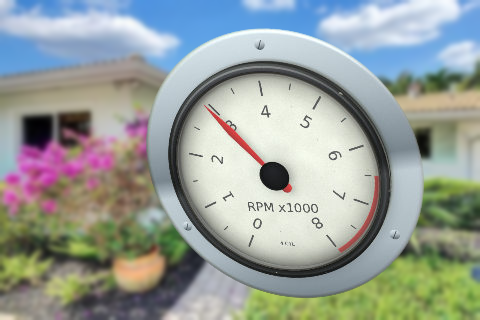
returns **3000** rpm
